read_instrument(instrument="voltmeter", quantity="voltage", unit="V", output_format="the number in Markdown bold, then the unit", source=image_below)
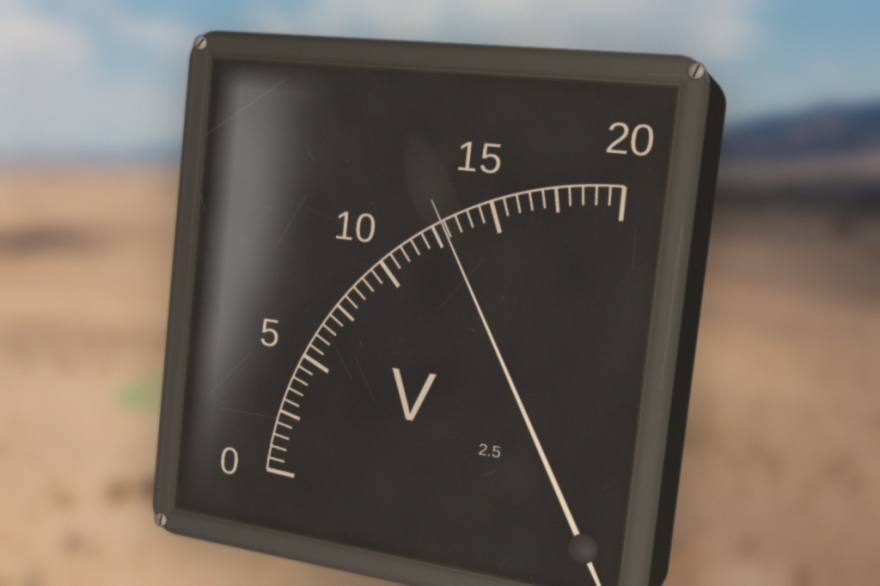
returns **13** V
